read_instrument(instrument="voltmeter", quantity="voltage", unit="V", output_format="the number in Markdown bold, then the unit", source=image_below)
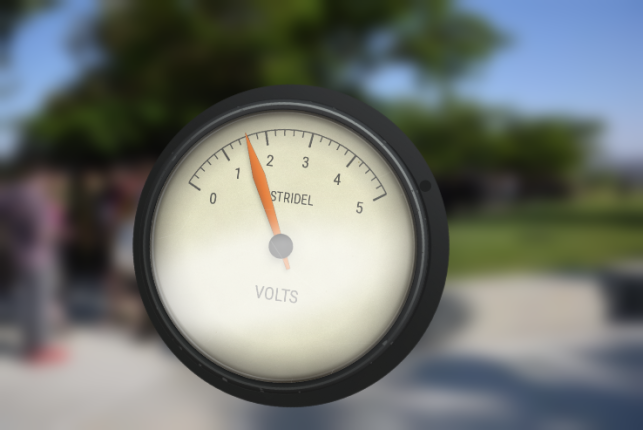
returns **1.6** V
